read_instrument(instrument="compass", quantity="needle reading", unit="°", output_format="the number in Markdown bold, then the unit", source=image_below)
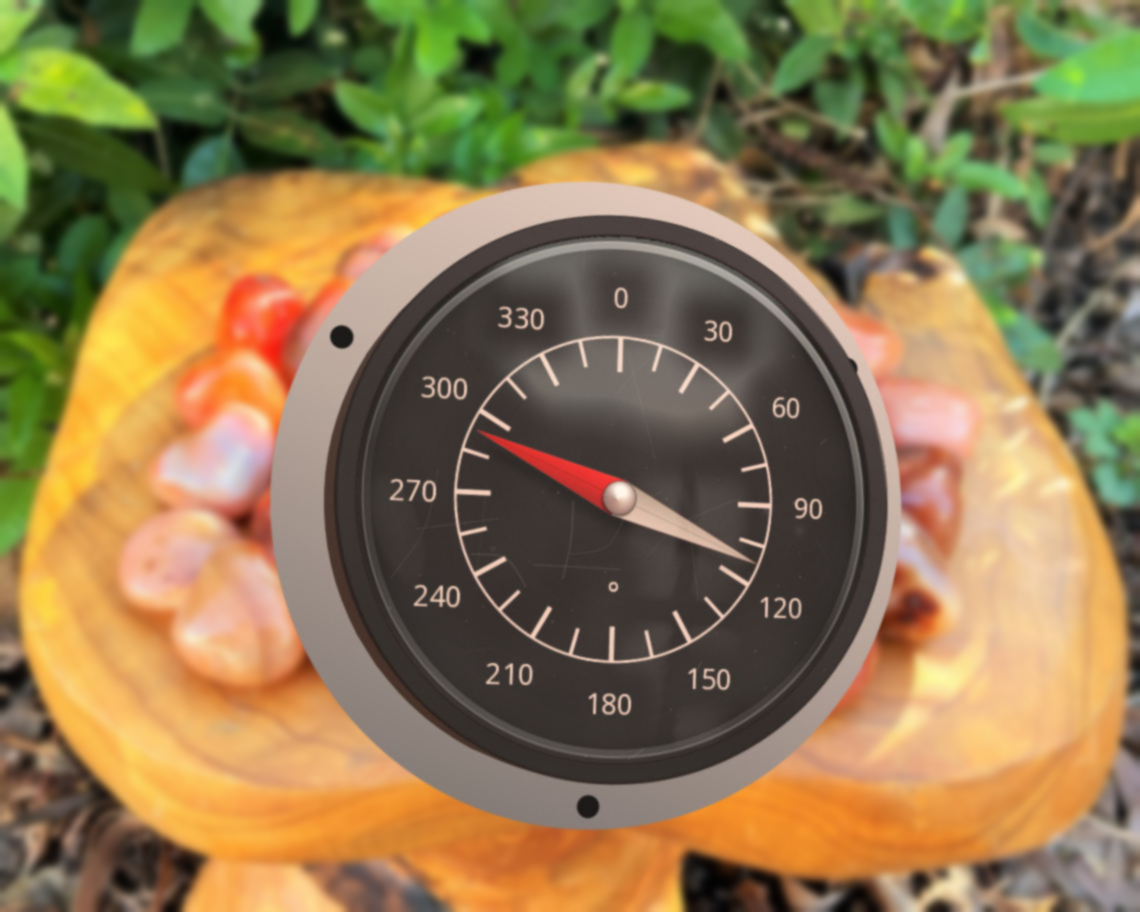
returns **292.5** °
